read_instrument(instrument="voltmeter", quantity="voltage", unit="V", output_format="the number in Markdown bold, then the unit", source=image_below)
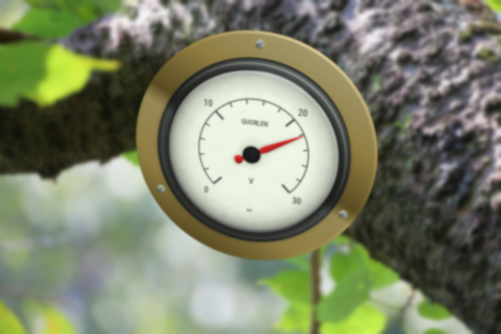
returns **22** V
